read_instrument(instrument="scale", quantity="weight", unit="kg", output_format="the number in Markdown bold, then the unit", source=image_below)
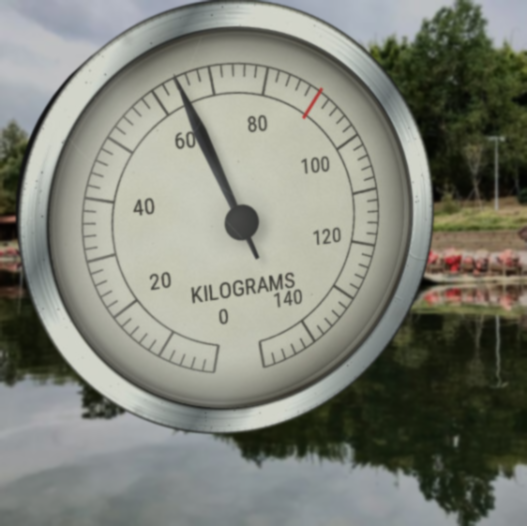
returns **64** kg
